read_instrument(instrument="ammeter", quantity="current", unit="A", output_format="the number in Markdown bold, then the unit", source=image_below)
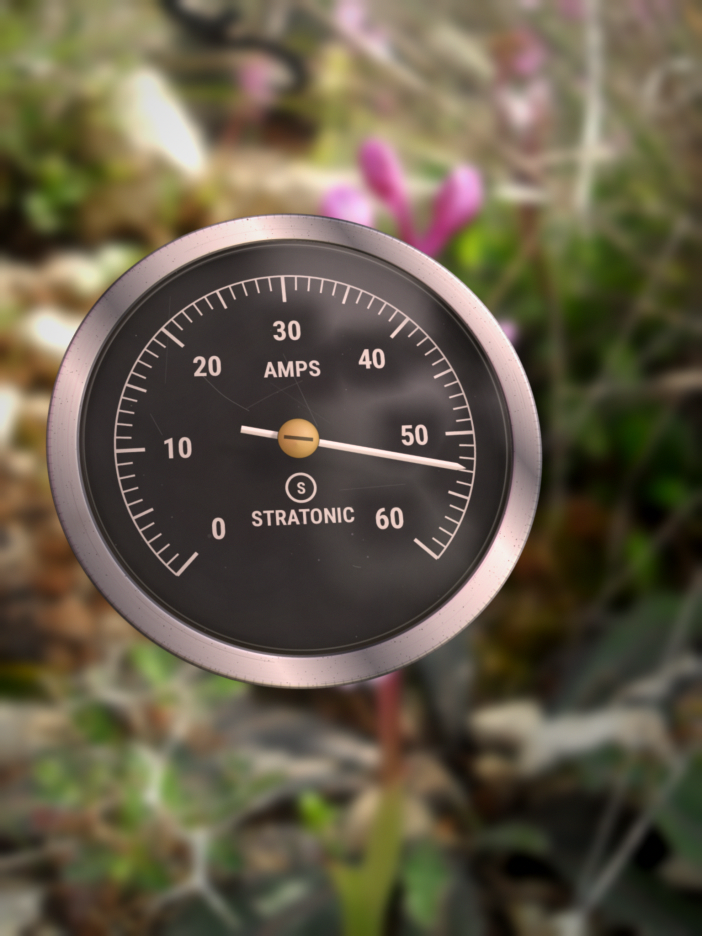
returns **53** A
